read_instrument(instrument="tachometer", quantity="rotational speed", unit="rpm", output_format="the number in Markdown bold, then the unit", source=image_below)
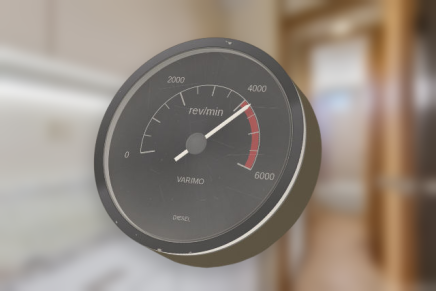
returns **4250** rpm
